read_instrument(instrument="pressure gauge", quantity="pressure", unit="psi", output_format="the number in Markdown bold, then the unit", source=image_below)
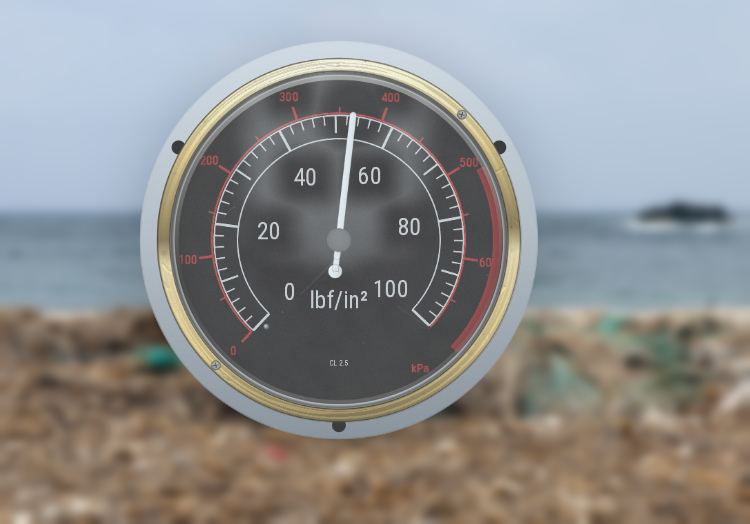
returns **53** psi
